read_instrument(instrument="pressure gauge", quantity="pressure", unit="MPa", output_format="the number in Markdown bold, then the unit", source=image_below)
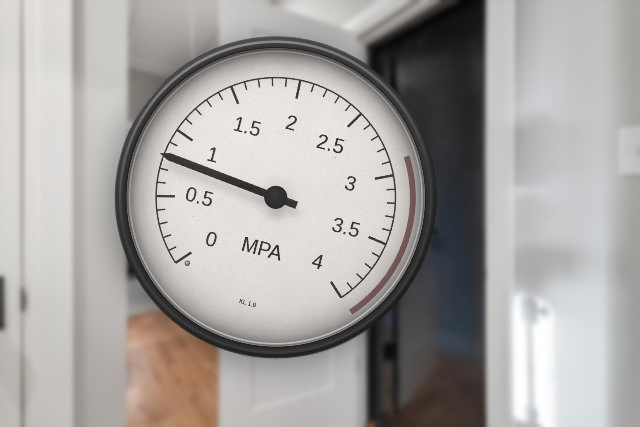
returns **0.8** MPa
